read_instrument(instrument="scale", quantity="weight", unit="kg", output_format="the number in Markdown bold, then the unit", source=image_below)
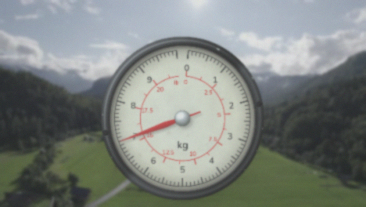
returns **7** kg
